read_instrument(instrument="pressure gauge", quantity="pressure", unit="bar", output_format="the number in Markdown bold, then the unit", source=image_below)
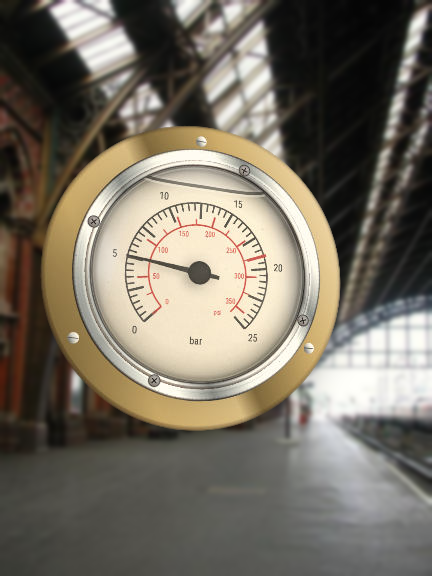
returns **5** bar
